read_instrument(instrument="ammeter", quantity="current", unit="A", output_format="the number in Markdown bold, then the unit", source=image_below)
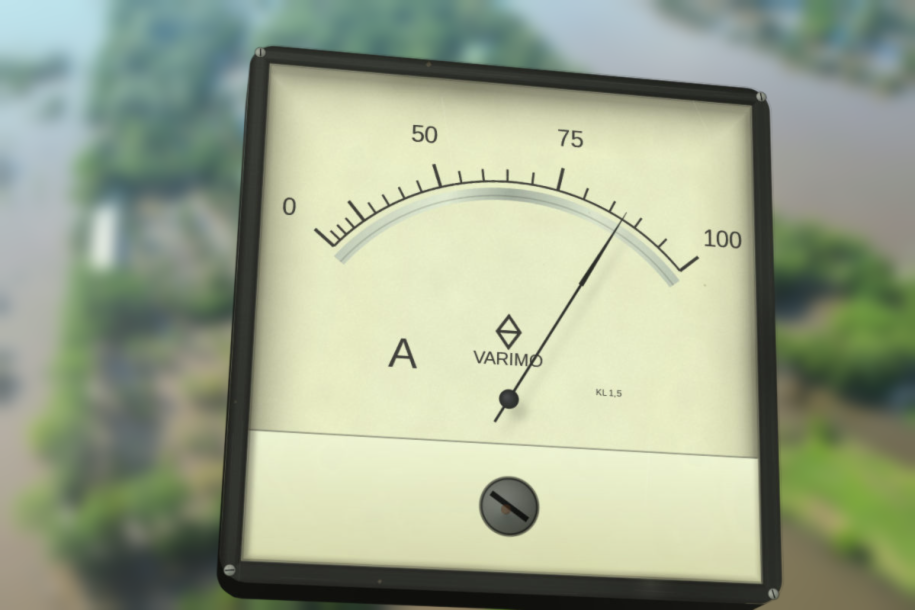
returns **87.5** A
